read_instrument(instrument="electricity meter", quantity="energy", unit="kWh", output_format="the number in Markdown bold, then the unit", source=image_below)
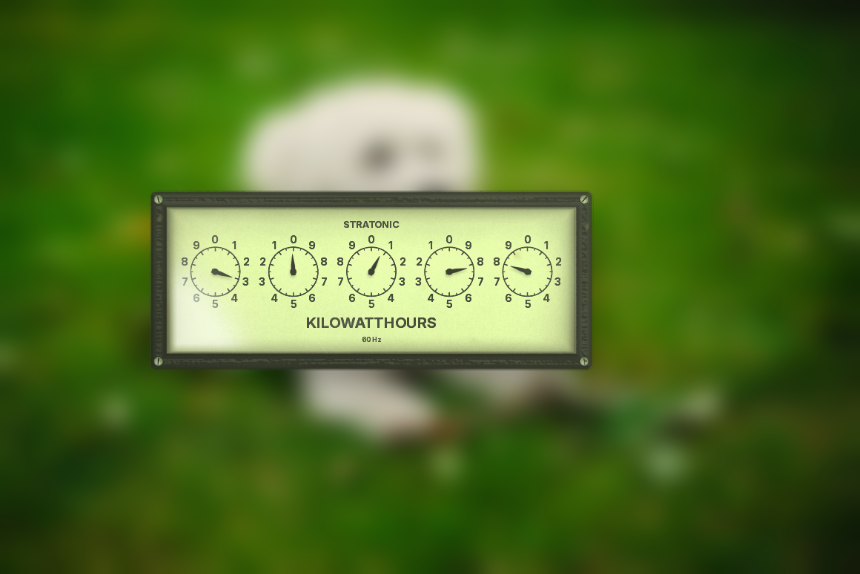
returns **30078** kWh
